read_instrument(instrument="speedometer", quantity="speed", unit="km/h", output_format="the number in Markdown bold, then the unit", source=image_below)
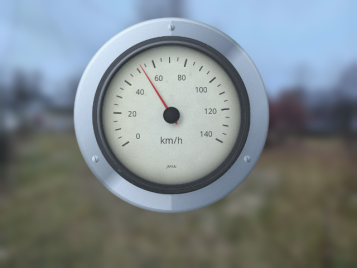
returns **52.5** km/h
